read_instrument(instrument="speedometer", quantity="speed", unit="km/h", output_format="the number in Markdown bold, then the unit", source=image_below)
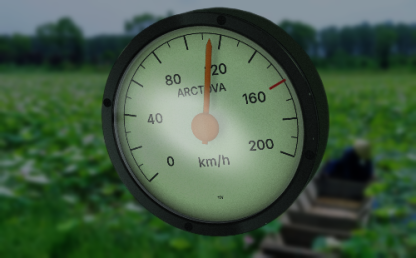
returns **115** km/h
